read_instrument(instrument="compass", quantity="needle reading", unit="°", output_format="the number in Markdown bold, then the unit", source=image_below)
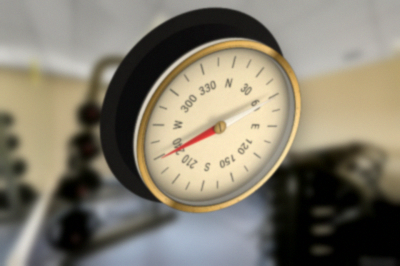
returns **240** °
